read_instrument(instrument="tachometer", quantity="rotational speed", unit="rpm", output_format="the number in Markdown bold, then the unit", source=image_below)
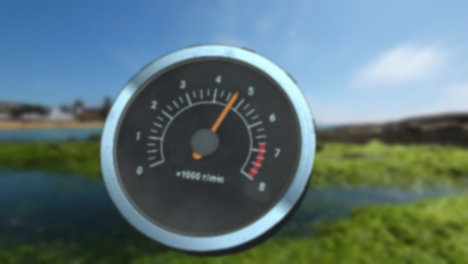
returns **4750** rpm
